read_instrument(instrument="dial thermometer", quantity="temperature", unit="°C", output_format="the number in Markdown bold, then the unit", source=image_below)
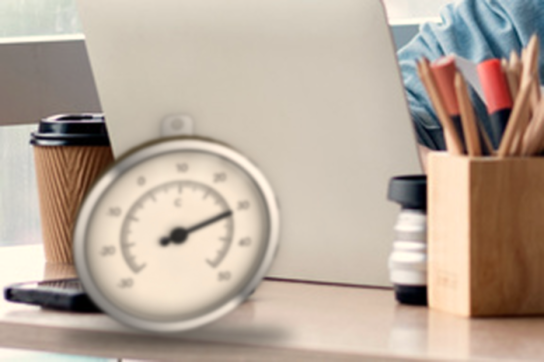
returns **30** °C
